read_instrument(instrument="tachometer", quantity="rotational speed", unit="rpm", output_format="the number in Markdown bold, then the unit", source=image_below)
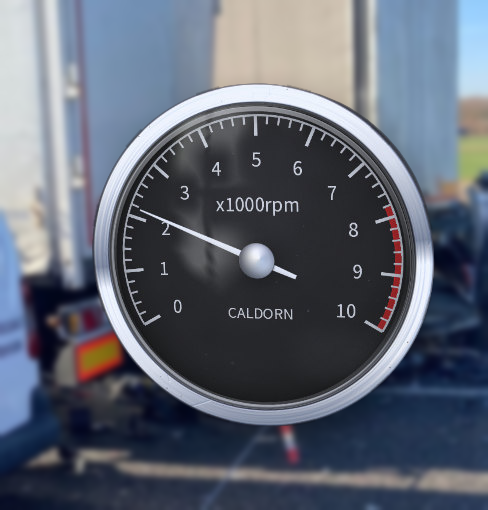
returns **2200** rpm
